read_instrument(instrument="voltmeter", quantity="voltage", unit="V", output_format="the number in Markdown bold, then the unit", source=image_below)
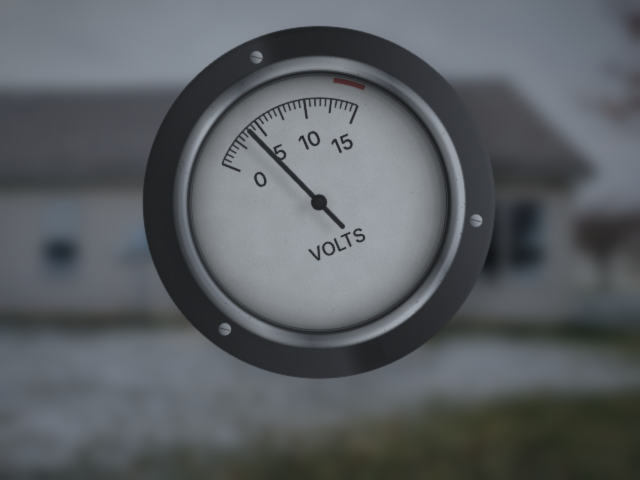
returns **4** V
